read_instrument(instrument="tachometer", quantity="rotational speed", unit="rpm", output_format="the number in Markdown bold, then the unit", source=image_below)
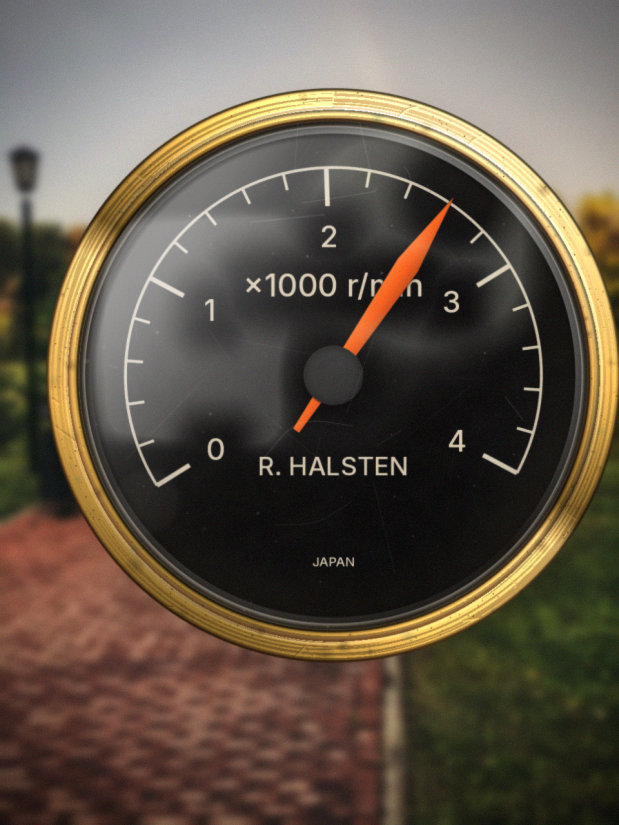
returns **2600** rpm
